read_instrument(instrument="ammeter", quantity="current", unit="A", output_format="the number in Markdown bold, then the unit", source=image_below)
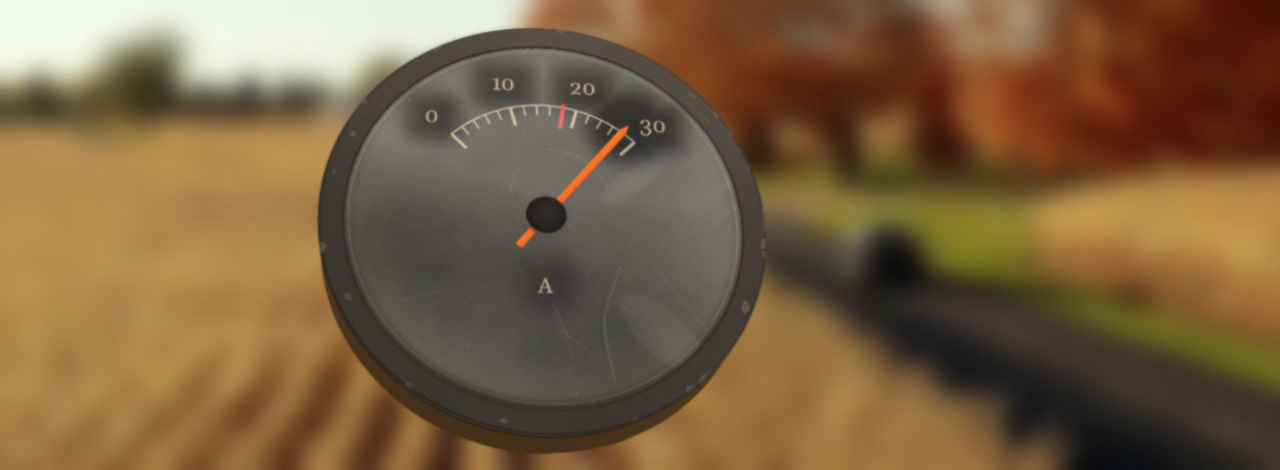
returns **28** A
